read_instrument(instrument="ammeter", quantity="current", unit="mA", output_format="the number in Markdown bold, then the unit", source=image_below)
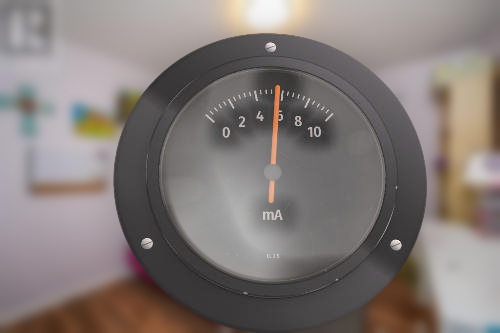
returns **5.6** mA
